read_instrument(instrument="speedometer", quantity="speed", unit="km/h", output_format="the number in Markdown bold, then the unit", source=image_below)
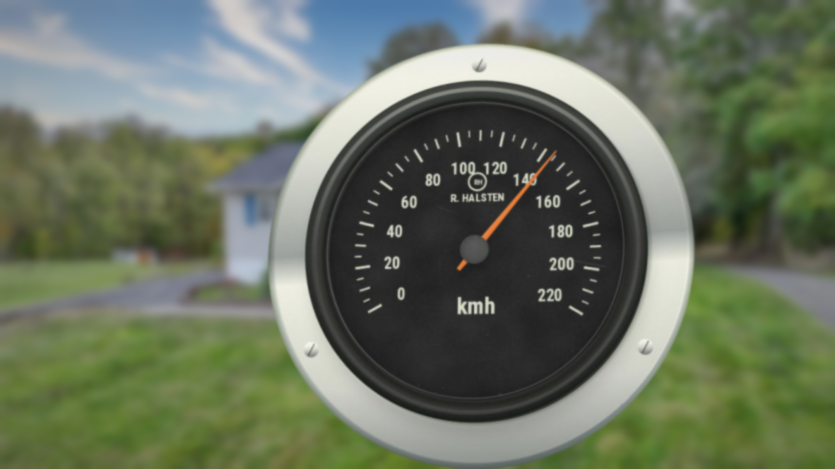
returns **145** km/h
